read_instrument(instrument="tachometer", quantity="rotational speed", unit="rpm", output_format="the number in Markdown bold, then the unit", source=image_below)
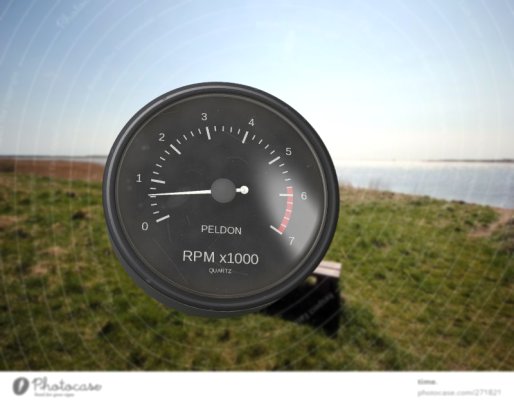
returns **600** rpm
